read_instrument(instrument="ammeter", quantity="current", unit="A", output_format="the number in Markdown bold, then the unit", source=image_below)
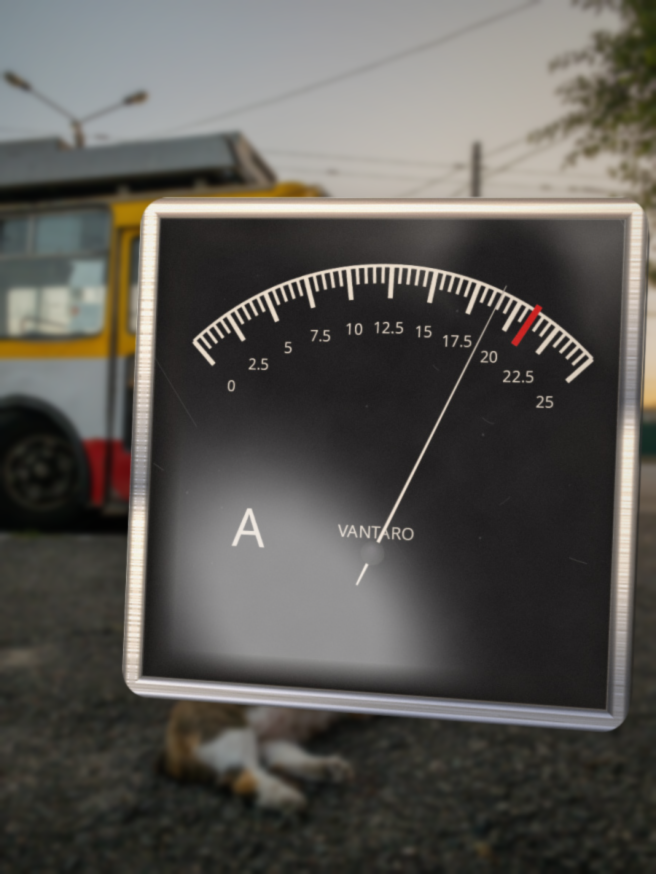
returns **19** A
